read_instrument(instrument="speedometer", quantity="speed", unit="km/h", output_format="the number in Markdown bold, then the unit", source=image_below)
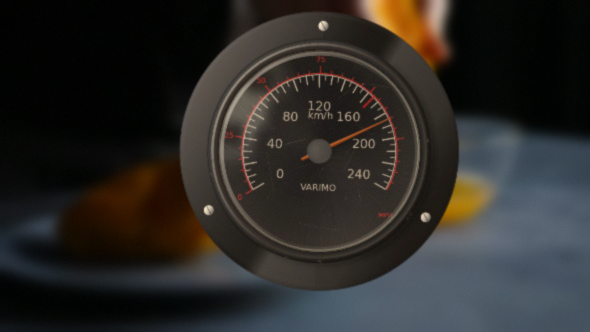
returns **185** km/h
